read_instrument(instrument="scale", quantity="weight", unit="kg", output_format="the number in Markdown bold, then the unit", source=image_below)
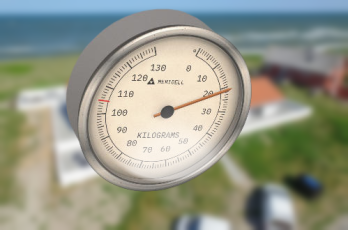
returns **20** kg
